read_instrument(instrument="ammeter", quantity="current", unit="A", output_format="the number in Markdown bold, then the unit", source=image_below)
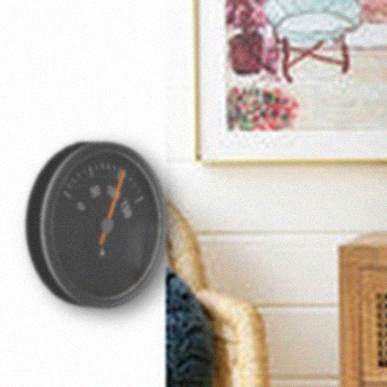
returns **100** A
